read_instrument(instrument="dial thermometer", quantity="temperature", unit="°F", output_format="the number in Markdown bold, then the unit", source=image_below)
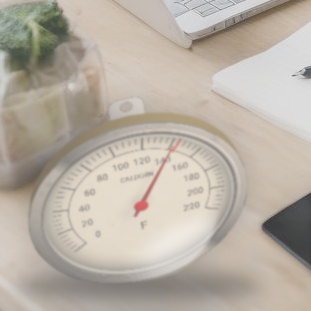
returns **140** °F
